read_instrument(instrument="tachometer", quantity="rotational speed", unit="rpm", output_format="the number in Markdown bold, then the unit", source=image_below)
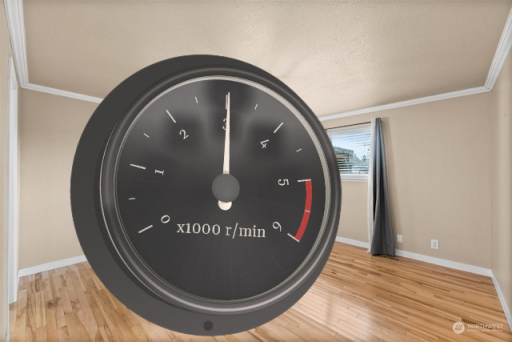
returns **3000** rpm
